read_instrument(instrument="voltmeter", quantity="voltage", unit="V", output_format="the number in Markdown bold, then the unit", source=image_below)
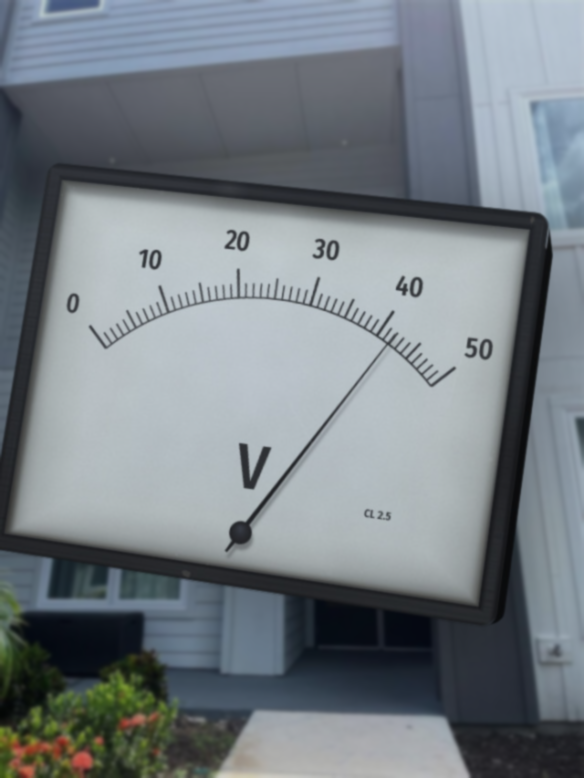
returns **42** V
